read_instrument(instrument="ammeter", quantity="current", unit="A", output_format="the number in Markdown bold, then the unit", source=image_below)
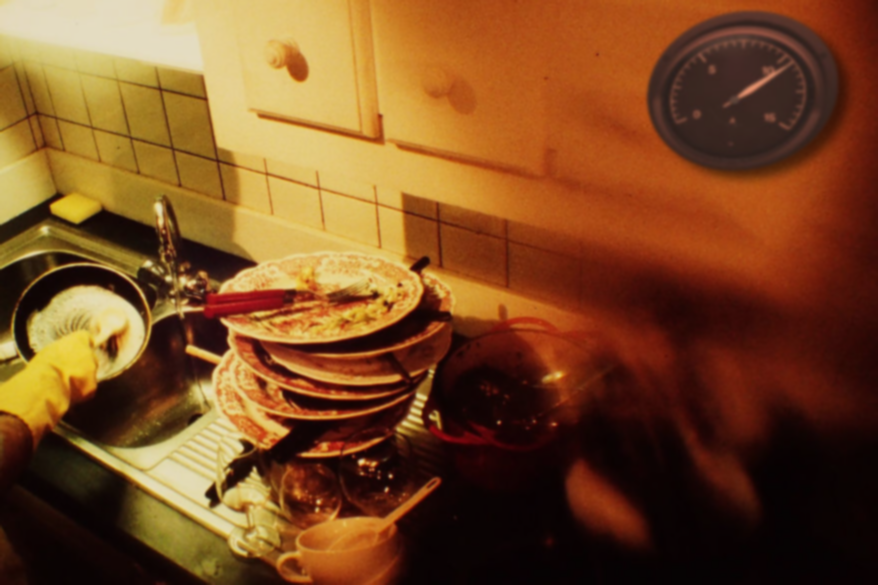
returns **10.5** A
